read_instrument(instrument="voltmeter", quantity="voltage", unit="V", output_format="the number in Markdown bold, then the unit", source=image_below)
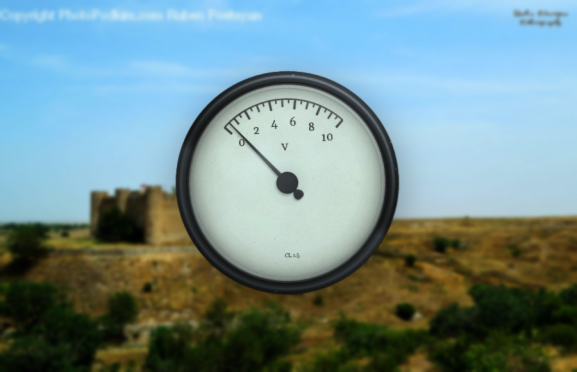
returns **0.5** V
